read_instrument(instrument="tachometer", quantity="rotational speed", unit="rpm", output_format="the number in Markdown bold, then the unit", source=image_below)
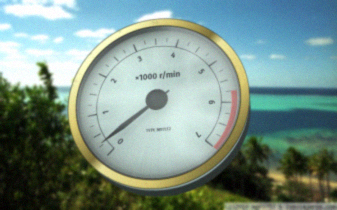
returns **250** rpm
